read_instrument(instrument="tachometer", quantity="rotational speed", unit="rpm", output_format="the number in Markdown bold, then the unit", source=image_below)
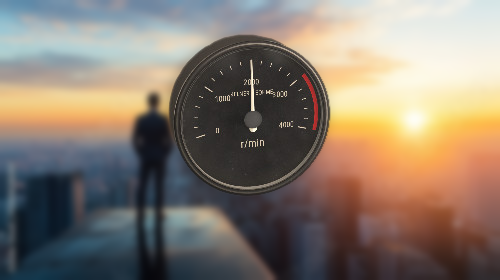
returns **2000** rpm
